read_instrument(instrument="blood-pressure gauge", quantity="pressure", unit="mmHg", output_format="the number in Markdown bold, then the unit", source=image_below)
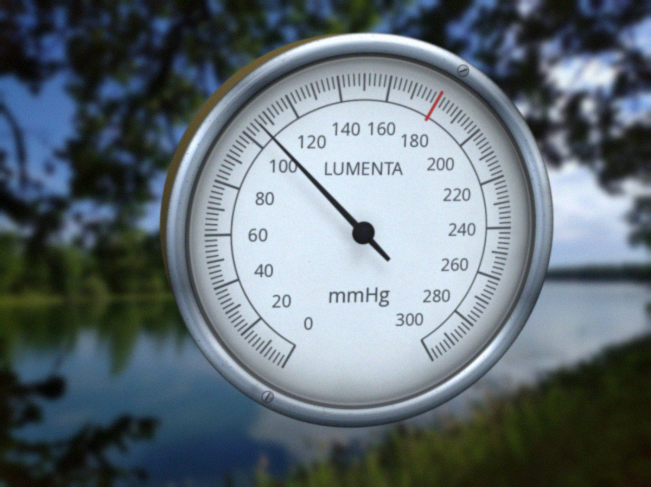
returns **106** mmHg
